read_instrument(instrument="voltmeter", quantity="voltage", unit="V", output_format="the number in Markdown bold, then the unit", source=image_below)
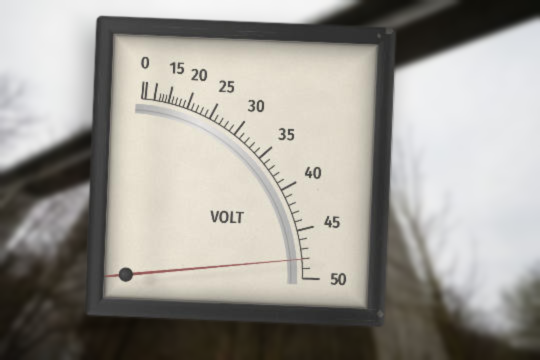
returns **48** V
